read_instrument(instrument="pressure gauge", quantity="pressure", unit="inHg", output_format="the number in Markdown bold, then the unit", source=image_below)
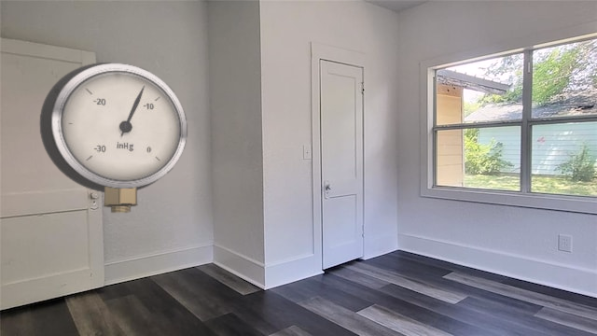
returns **-12.5** inHg
